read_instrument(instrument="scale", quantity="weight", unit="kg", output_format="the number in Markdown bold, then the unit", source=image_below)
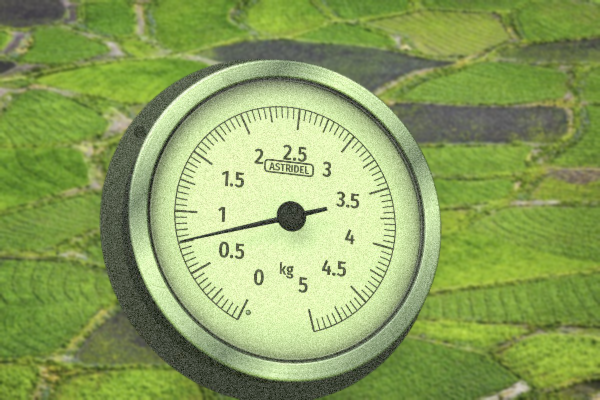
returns **0.75** kg
